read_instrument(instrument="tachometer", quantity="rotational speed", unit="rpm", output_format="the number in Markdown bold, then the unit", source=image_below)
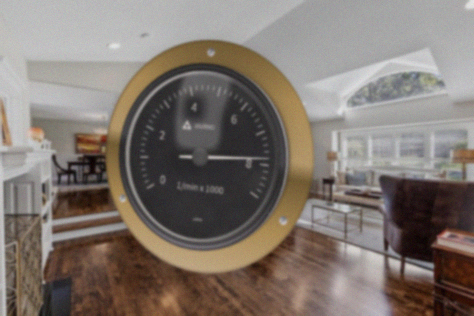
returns **7800** rpm
